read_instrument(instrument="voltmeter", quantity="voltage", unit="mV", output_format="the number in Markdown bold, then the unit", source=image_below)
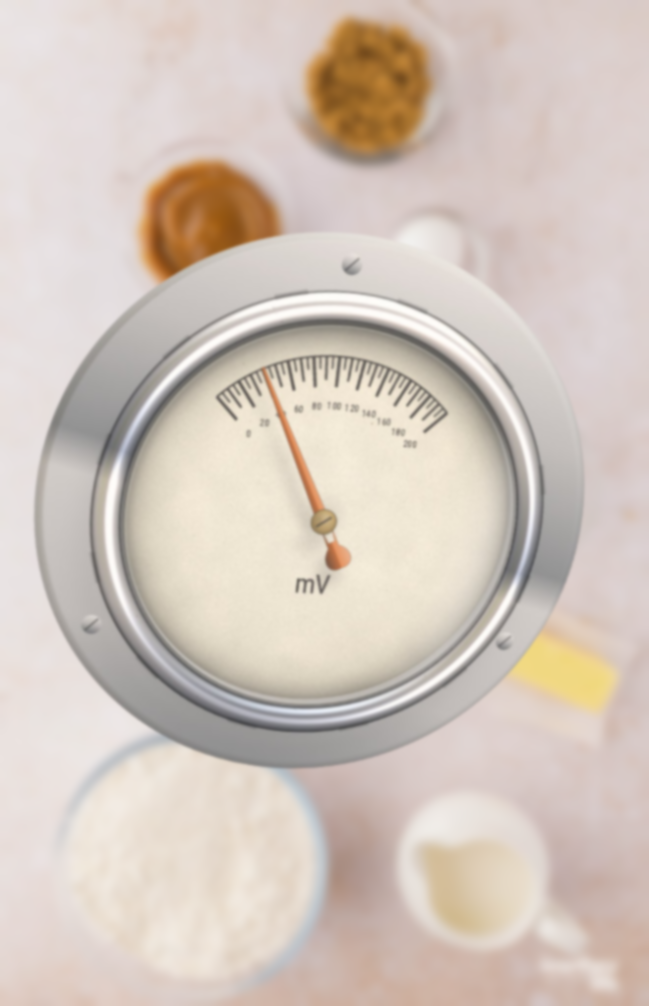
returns **40** mV
